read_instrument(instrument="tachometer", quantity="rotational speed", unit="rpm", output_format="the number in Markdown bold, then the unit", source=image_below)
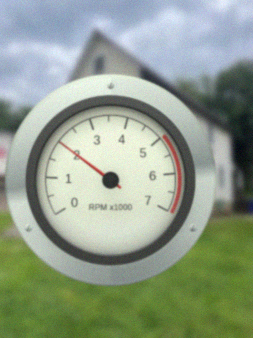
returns **2000** rpm
